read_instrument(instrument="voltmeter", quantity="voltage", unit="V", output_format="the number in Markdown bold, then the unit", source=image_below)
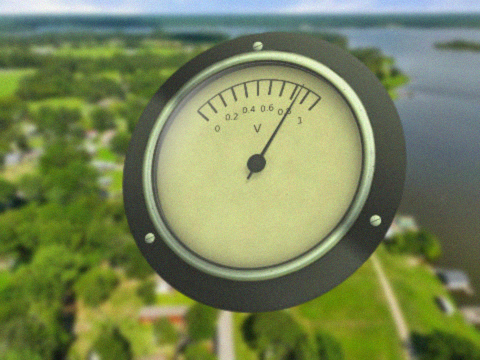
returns **0.85** V
